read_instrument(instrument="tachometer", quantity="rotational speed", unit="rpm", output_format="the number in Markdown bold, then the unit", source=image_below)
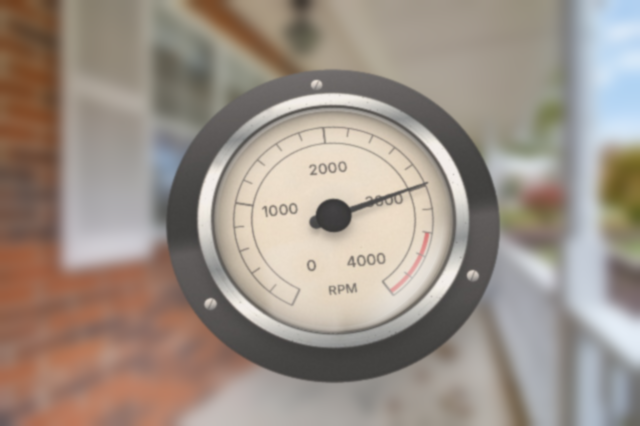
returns **3000** rpm
